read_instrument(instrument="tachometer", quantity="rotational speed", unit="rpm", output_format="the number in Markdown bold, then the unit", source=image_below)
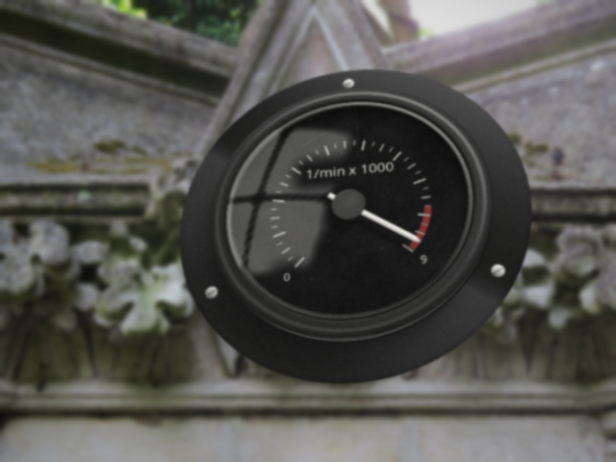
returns **8750** rpm
